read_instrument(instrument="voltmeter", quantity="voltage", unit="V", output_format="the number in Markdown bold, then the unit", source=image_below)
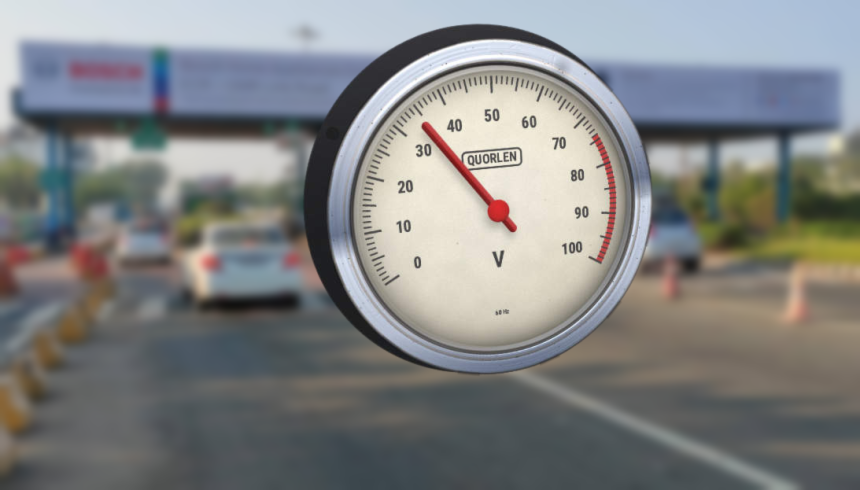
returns **34** V
